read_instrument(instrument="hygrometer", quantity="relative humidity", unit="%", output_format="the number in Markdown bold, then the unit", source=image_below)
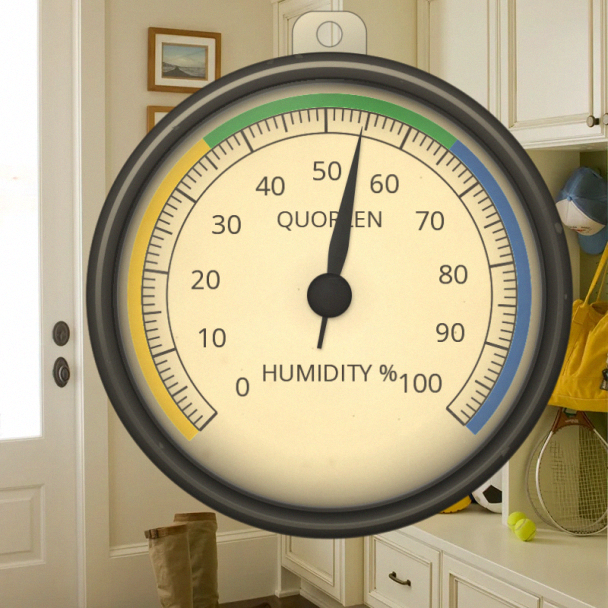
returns **54.5** %
